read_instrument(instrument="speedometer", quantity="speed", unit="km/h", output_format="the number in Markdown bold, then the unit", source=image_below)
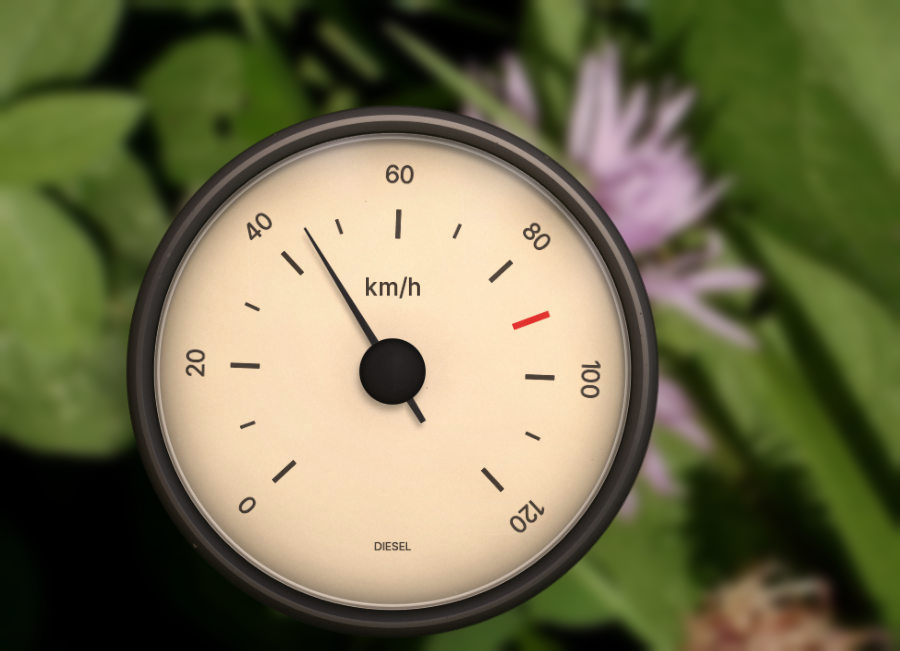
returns **45** km/h
